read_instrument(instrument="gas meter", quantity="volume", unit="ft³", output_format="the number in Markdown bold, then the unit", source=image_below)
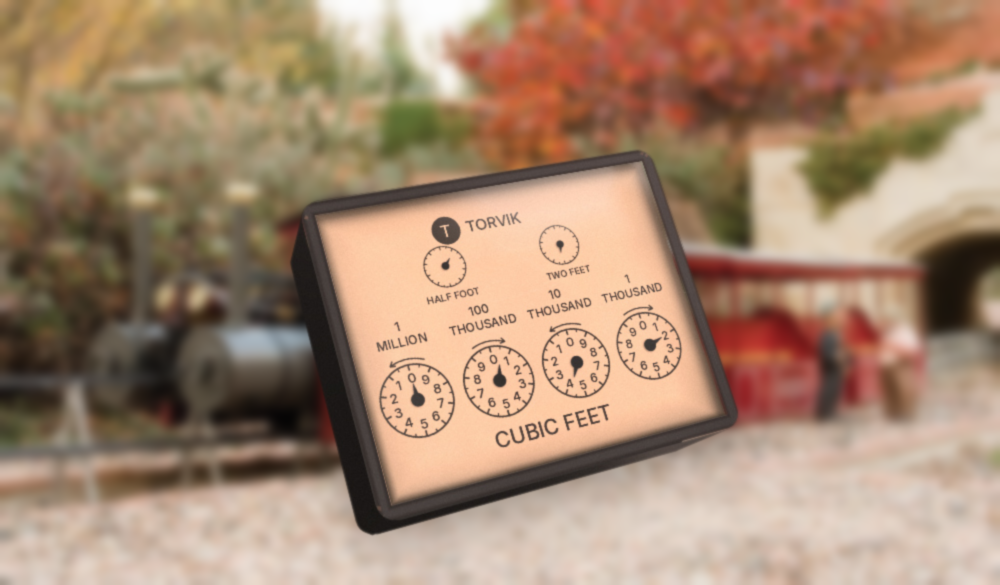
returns **4200** ft³
